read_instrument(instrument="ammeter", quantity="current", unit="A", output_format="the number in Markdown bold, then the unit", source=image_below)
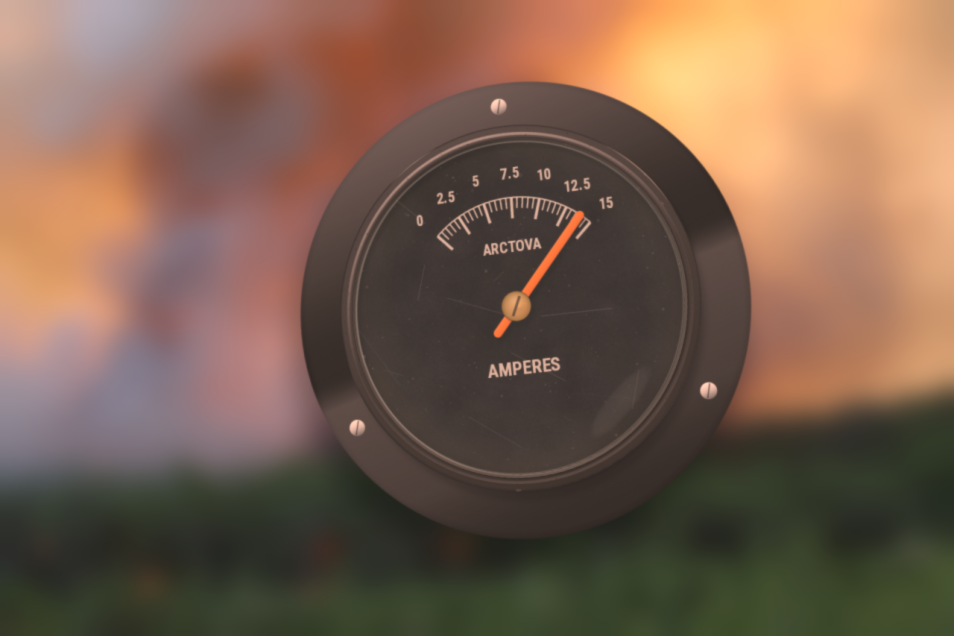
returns **14** A
